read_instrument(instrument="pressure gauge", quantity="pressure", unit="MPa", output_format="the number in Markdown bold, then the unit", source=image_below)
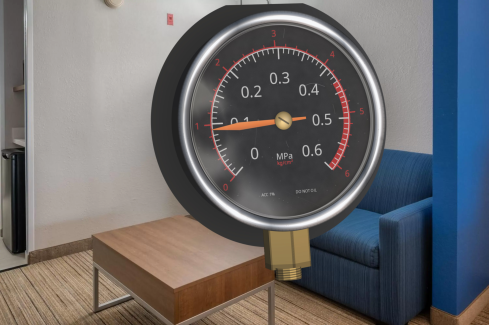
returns **0.09** MPa
